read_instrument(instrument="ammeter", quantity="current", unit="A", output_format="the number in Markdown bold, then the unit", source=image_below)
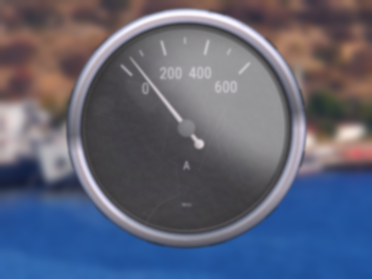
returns **50** A
